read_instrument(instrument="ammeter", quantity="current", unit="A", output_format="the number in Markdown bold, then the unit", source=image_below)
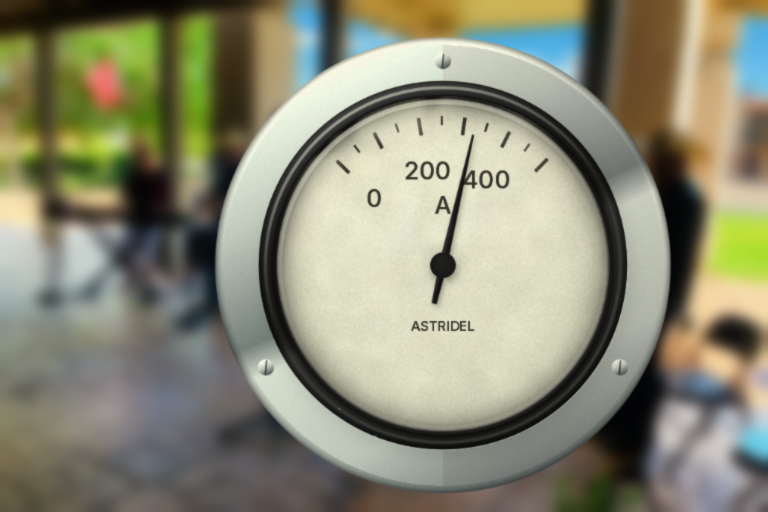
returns **325** A
